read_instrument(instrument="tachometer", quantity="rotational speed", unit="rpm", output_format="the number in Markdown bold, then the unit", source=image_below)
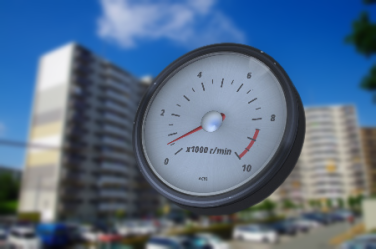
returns **500** rpm
